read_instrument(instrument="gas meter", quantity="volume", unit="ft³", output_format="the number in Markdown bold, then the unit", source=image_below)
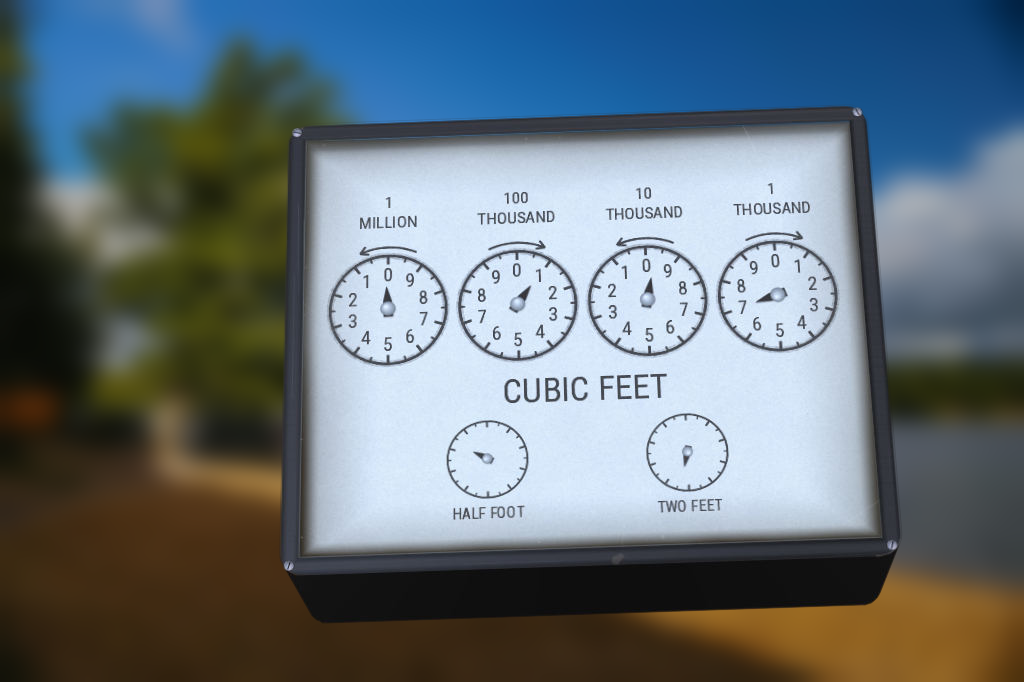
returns **9700** ft³
